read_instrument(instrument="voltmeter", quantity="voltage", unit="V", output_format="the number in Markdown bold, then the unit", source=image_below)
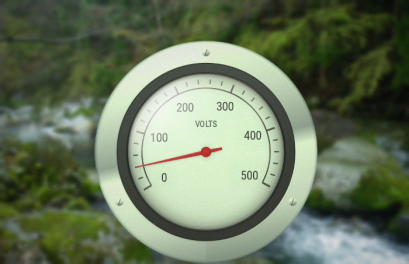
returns **40** V
